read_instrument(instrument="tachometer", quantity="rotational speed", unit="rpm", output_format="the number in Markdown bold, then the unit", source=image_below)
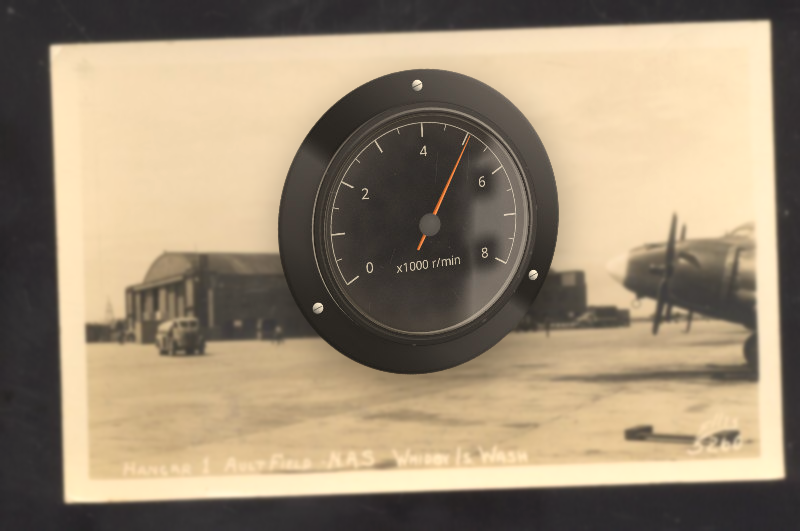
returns **5000** rpm
